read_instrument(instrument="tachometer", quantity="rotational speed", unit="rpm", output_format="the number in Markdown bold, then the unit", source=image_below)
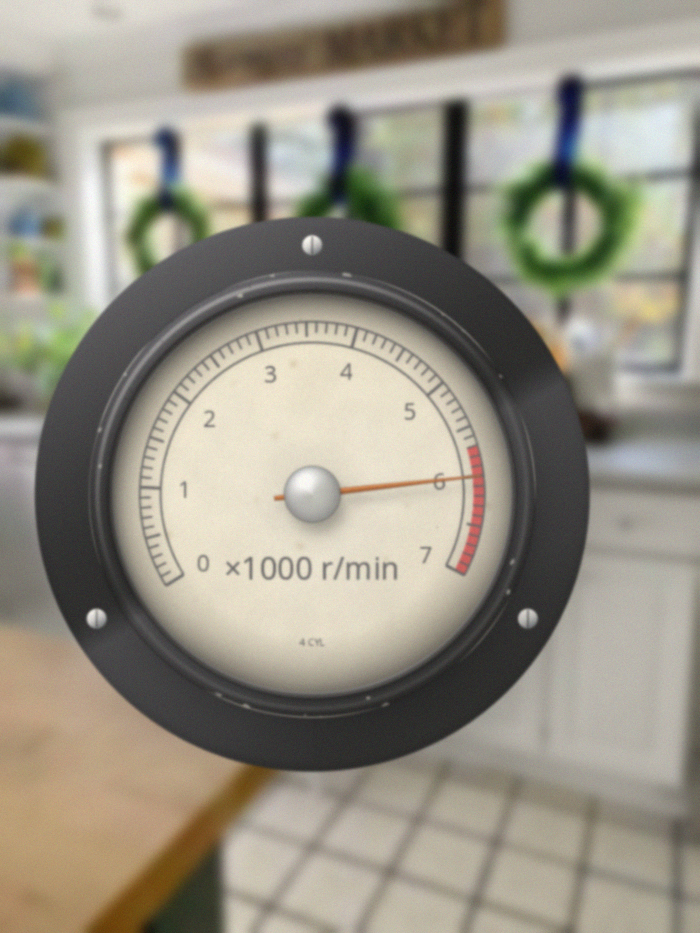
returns **6000** rpm
